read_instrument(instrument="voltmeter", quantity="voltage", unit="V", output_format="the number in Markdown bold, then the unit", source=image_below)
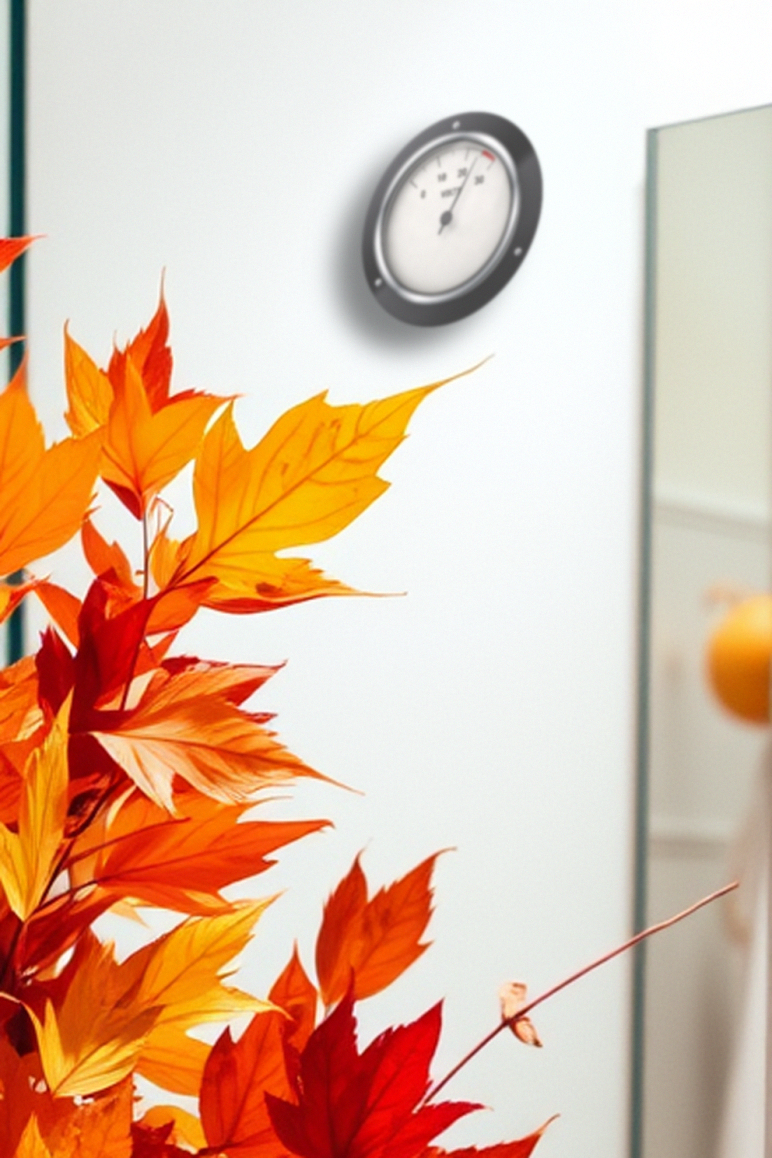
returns **25** V
